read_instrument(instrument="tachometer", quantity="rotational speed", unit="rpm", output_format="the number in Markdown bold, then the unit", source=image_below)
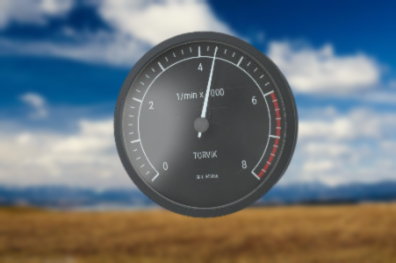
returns **4400** rpm
